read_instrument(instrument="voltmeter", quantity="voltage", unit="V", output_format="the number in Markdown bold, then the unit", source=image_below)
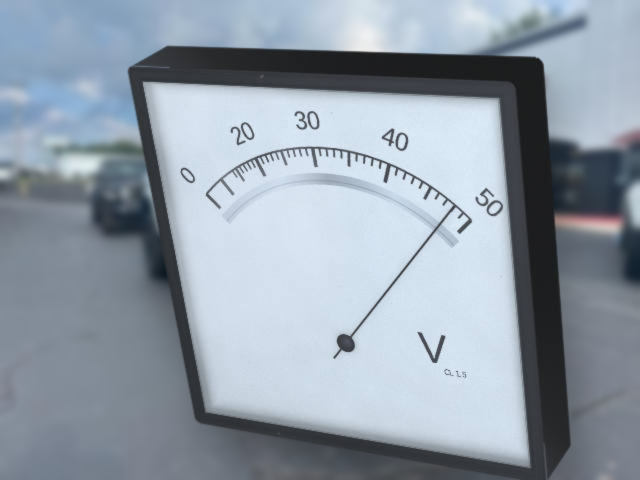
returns **48** V
